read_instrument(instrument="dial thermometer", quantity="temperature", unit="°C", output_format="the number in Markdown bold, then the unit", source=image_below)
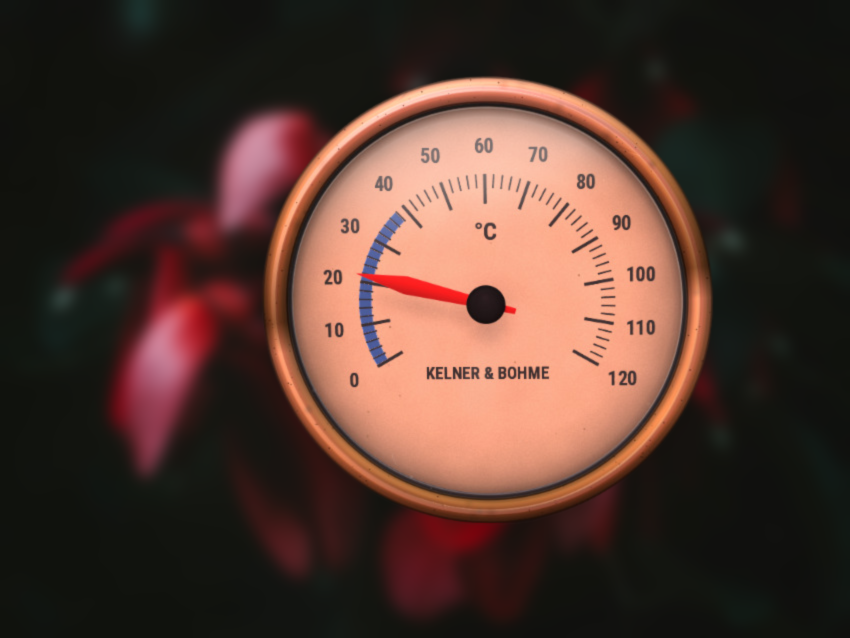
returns **22** °C
